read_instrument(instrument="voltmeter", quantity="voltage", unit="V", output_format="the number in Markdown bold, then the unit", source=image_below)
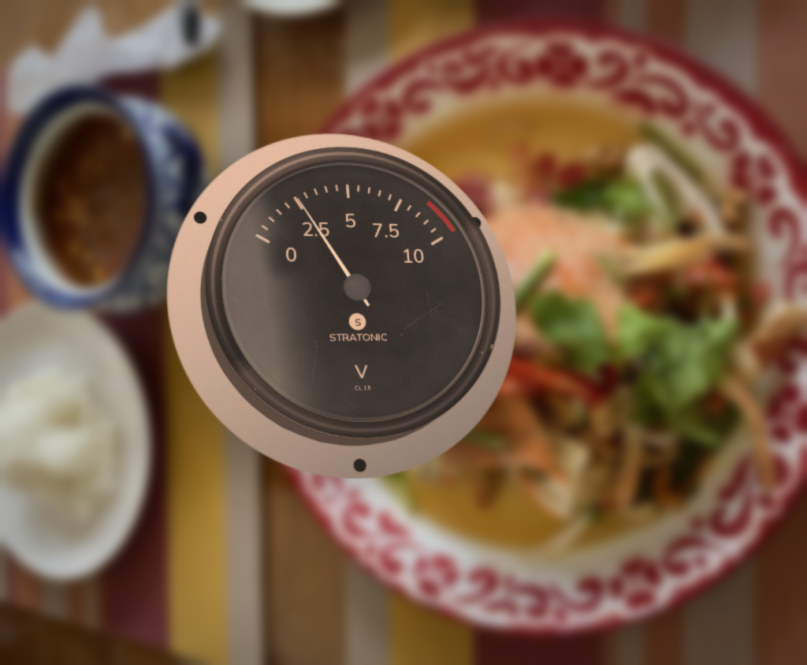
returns **2.5** V
